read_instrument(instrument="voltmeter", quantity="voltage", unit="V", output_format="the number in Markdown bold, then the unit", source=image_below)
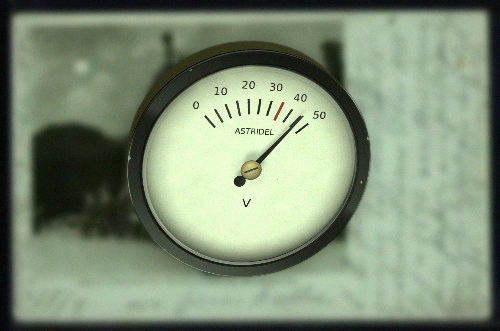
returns **45** V
